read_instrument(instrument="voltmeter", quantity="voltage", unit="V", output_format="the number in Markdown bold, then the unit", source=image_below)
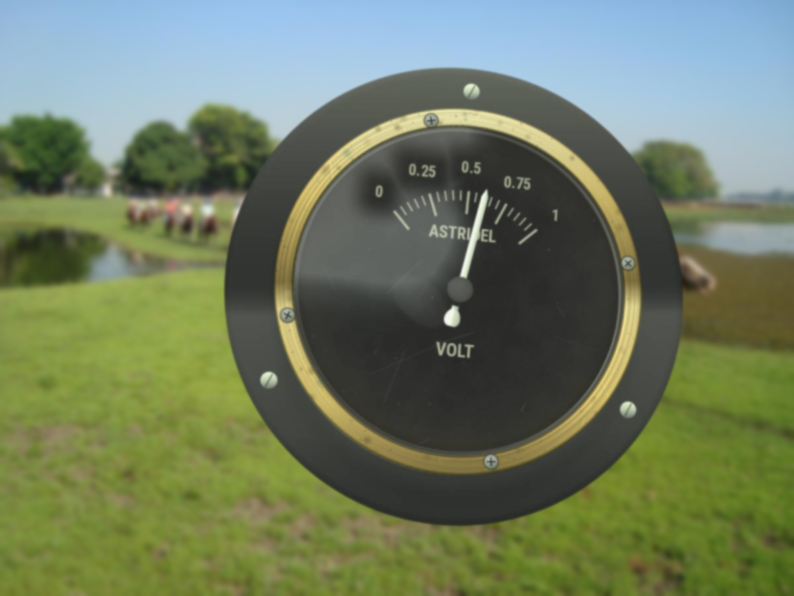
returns **0.6** V
